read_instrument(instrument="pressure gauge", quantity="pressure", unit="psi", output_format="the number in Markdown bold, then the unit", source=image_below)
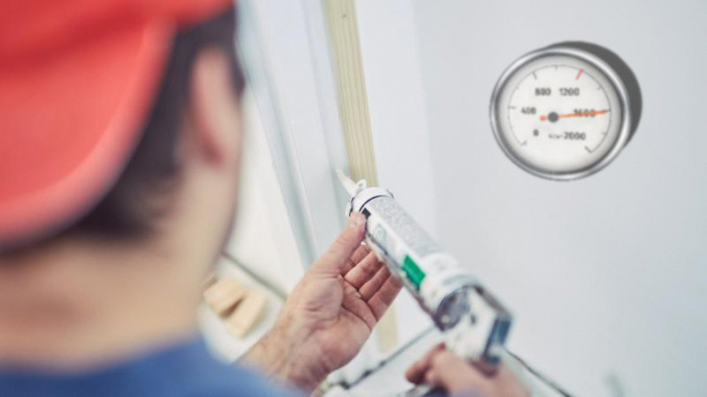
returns **1600** psi
